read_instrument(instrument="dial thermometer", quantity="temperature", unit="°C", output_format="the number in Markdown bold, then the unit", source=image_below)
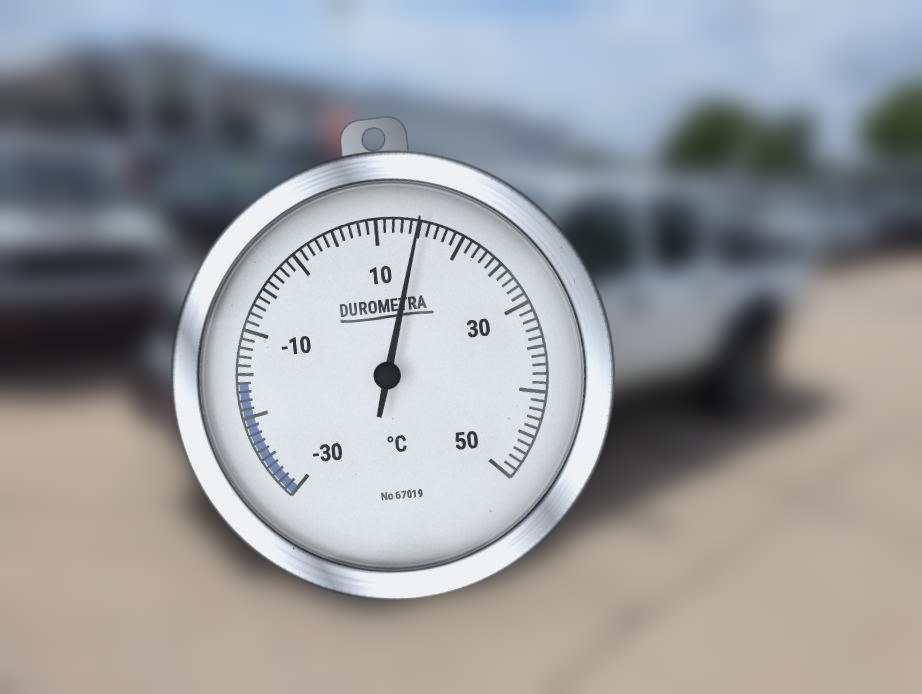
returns **15** °C
